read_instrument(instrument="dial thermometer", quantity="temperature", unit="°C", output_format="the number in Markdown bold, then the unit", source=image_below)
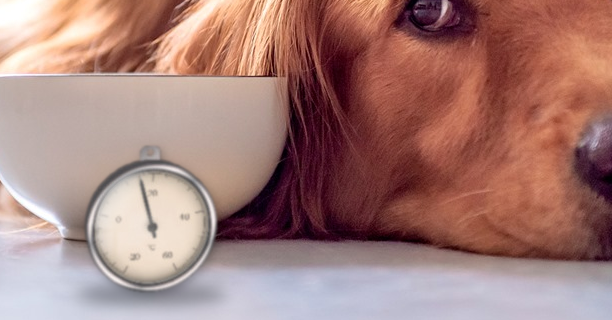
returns **16** °C
